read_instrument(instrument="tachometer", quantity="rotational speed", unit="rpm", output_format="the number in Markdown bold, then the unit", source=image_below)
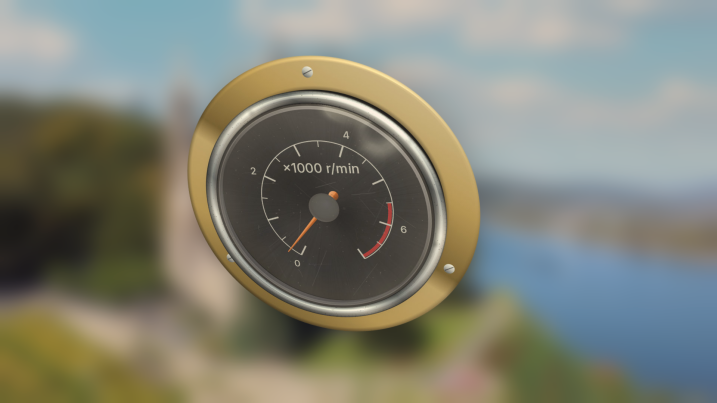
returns **250** rpm
